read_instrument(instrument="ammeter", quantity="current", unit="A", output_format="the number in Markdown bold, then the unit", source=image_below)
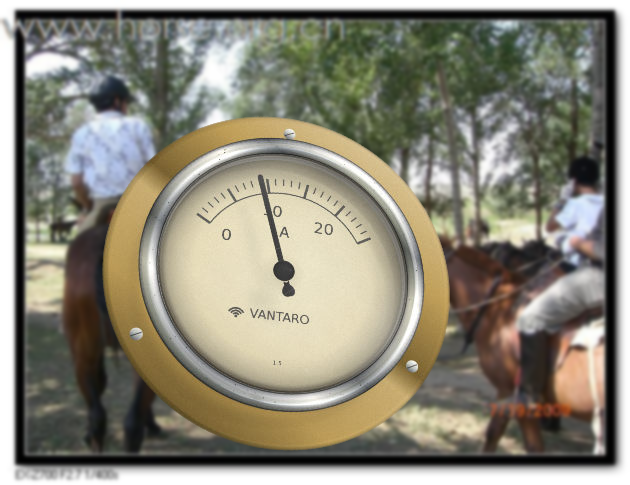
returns **9** A
